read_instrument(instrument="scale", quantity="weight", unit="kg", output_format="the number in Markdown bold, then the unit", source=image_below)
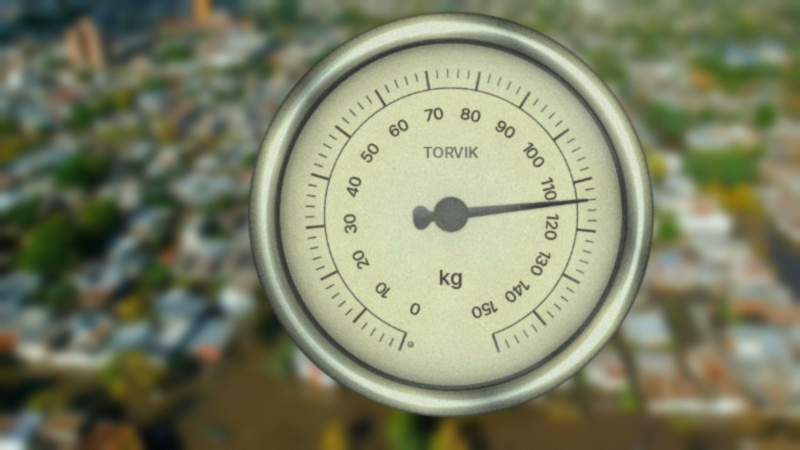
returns **114** kg
